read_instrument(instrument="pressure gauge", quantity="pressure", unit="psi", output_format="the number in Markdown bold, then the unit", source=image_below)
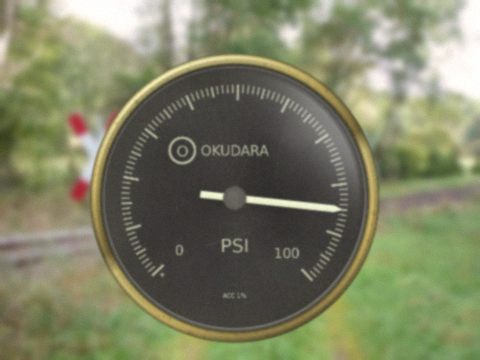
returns **85** psi
